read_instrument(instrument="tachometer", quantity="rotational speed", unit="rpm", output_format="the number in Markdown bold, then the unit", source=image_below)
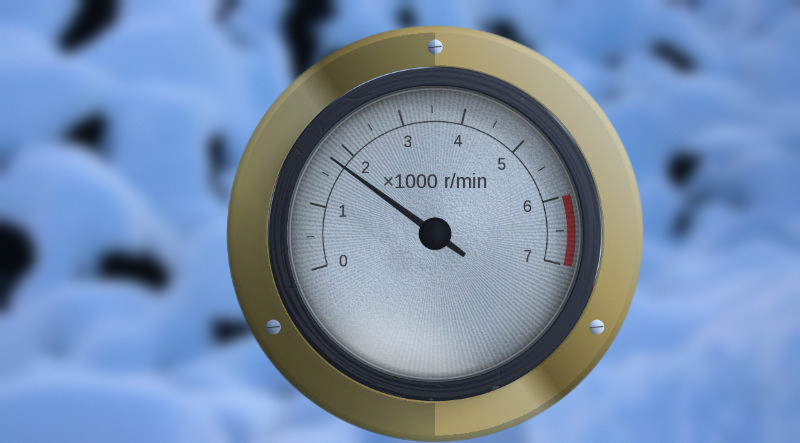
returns **1750** rpm
